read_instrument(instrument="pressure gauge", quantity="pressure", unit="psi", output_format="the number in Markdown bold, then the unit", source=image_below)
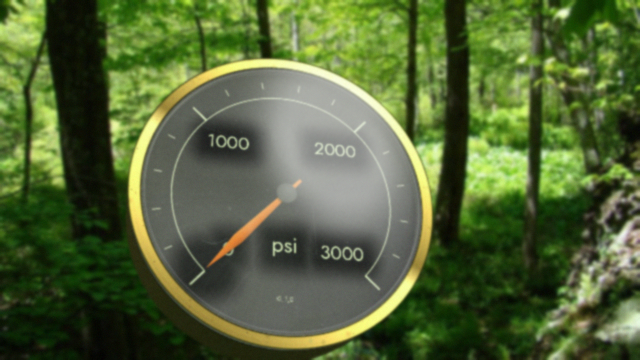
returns **0** psi
